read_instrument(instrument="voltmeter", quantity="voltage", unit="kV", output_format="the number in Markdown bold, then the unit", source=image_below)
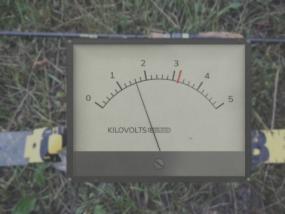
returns **1.6** kV
